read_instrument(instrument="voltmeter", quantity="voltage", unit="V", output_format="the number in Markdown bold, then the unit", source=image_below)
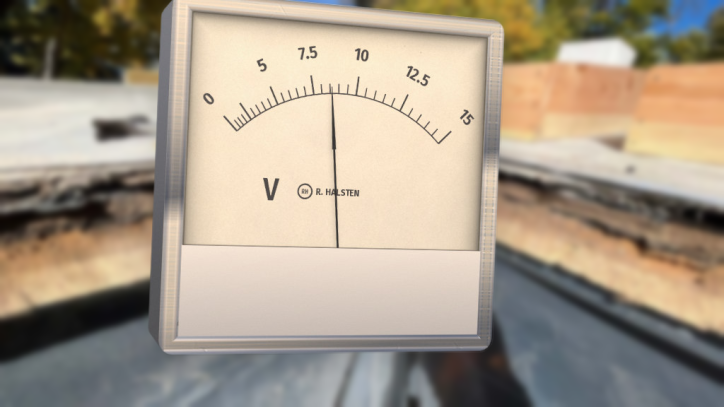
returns **8.5** V
